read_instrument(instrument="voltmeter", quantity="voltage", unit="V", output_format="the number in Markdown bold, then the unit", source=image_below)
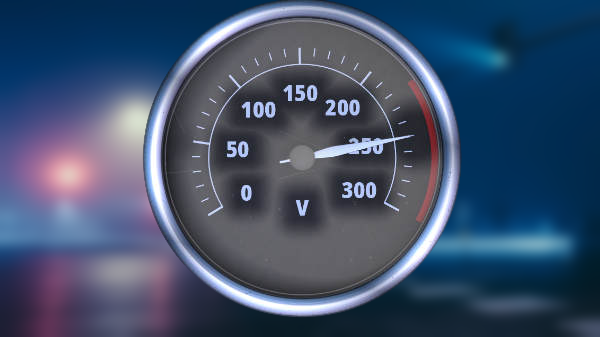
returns **250** V
